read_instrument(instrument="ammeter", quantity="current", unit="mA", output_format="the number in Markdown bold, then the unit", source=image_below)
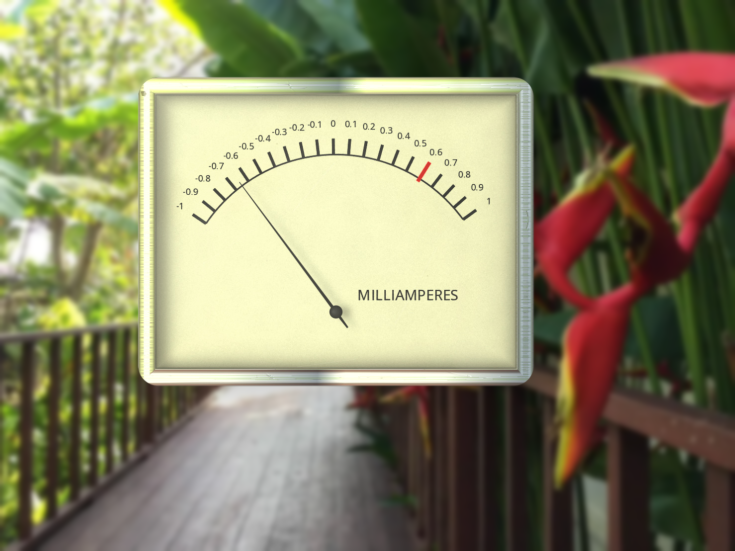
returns **-0.65** mA
